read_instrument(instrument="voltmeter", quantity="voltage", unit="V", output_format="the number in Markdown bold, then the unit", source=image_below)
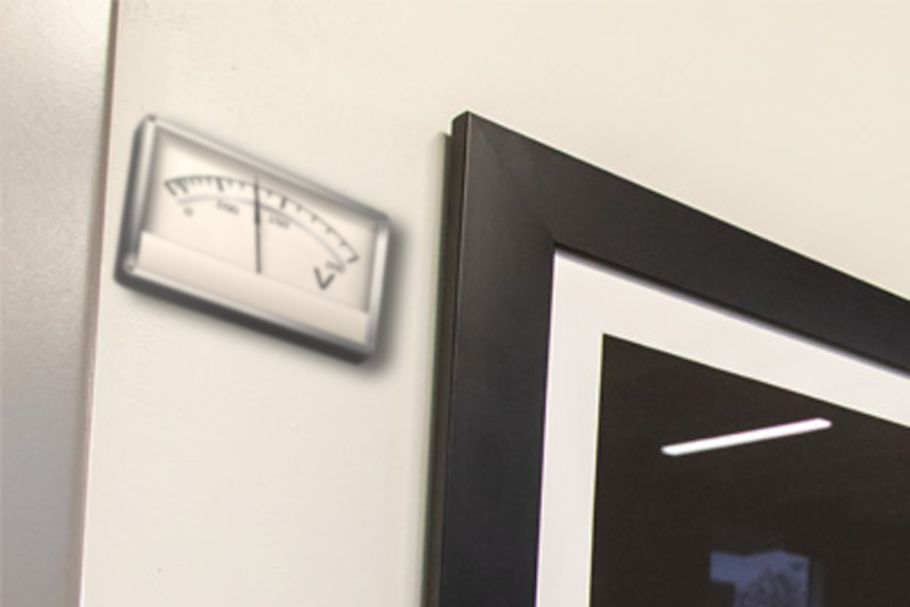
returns **130** V
